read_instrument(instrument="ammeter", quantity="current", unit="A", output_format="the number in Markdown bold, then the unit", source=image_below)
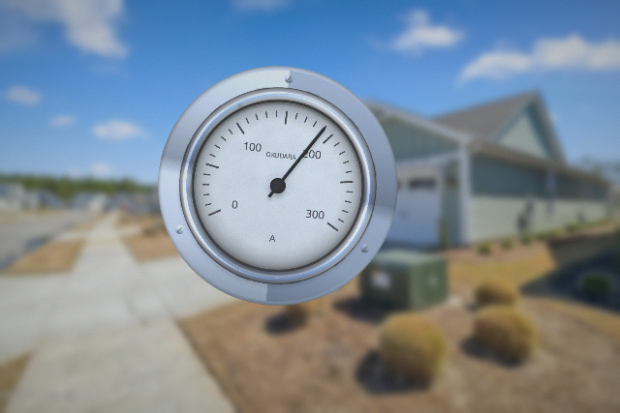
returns **190** A
